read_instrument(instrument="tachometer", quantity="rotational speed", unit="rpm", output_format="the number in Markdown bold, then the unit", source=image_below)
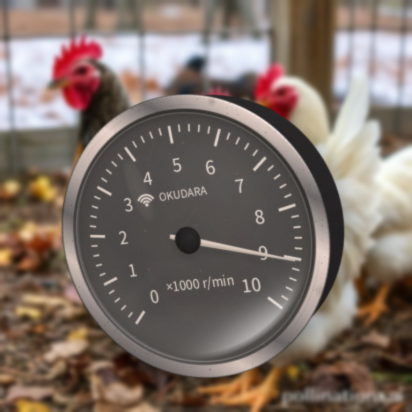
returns **9000** rpm
